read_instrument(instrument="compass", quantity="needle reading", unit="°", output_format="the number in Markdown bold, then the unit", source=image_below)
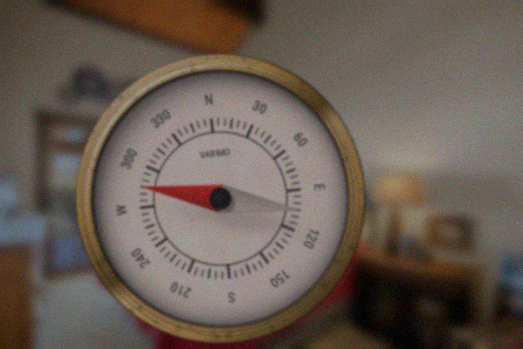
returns **285** °
